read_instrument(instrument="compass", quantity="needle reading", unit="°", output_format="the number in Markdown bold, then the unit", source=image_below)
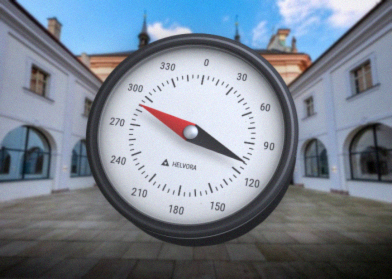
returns **290** °
